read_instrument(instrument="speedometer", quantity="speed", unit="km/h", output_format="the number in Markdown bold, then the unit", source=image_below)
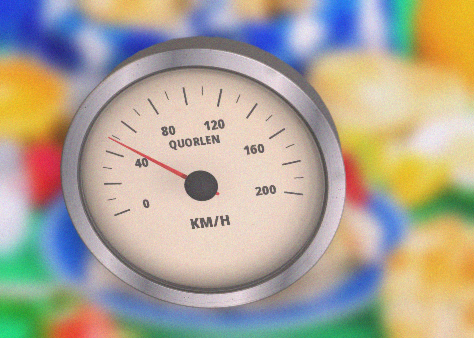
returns **50** km/h
